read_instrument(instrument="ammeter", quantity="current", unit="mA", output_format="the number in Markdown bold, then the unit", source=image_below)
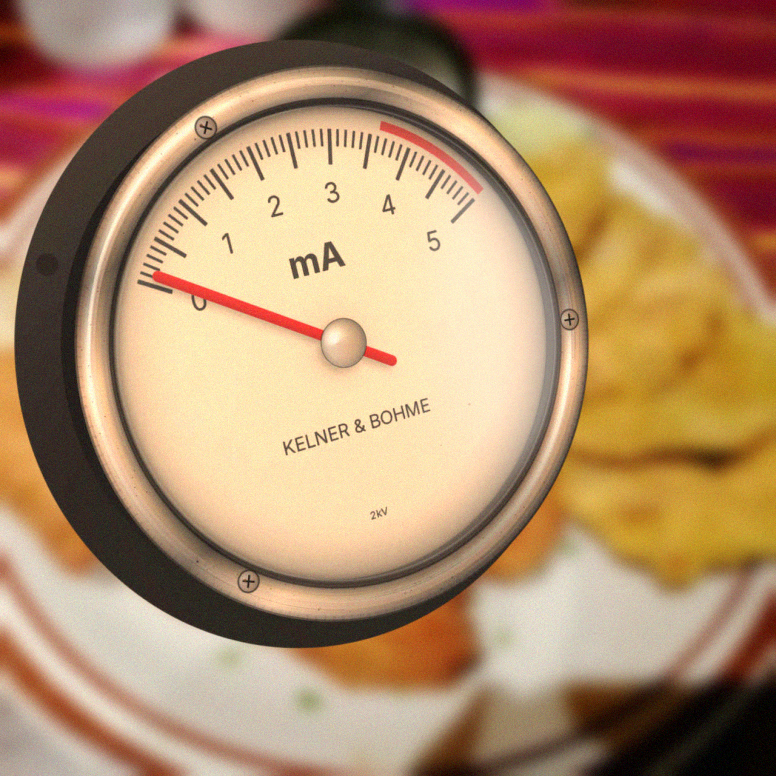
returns **0.1** mA
